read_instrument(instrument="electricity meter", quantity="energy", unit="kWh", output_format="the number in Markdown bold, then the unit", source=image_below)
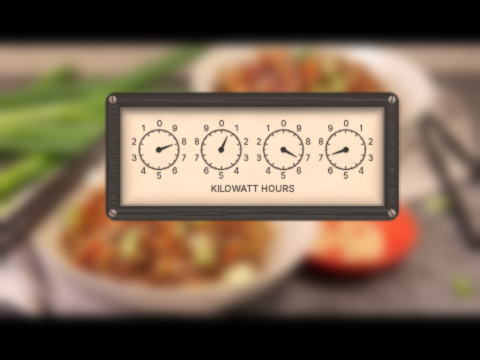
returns **8067** kWh
